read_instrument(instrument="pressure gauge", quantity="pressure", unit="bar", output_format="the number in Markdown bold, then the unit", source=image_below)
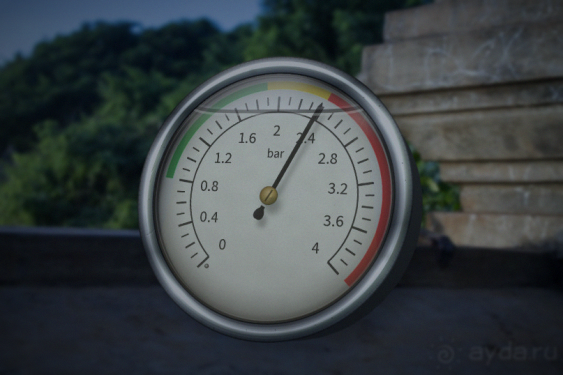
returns **2.4** bar
